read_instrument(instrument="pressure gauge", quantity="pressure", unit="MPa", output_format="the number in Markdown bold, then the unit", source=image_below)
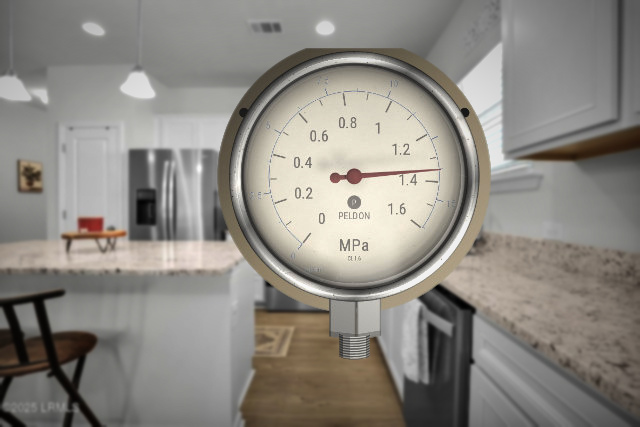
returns **1.35** MPa
